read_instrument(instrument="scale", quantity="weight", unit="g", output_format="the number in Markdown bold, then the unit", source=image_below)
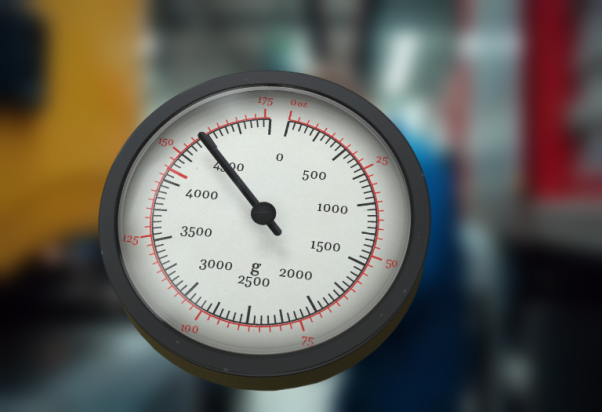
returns **4450** g
